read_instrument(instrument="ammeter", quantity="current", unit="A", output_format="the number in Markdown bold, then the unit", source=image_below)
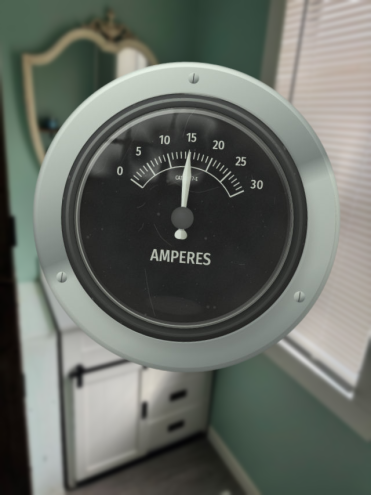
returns **15** A
